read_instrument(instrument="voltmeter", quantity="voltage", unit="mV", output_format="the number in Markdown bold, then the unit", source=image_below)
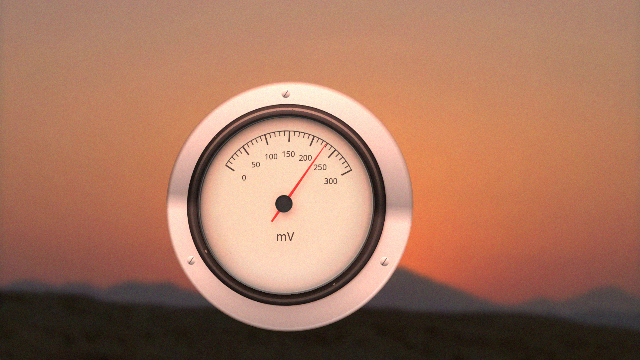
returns **230** mV
